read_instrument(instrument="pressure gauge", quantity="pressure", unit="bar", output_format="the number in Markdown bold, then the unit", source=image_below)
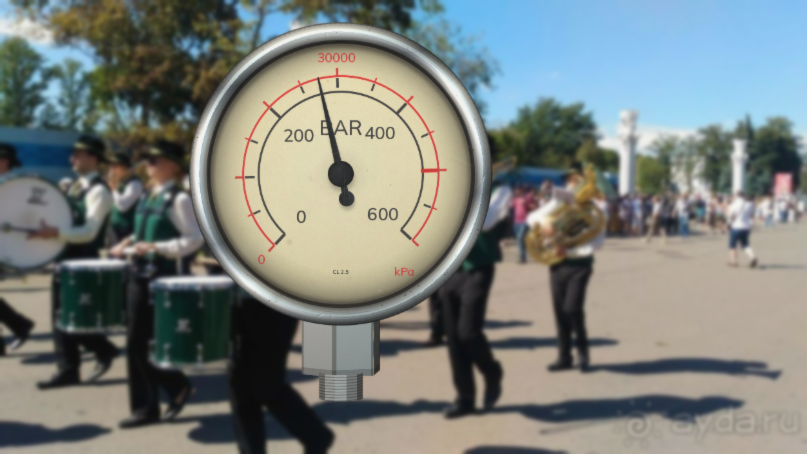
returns **275** bar
